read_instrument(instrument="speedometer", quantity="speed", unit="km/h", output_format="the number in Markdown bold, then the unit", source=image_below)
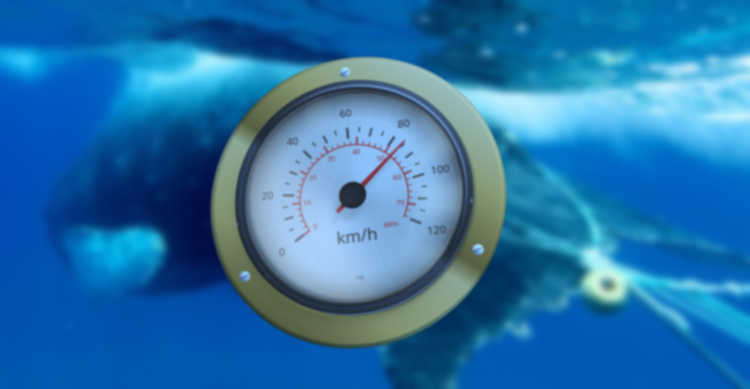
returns **85** km/h
